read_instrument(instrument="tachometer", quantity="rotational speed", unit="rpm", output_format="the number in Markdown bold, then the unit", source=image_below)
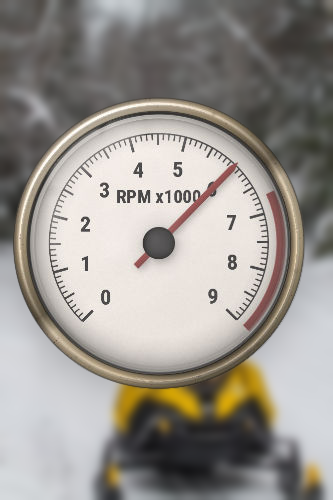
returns **6000** rpm
